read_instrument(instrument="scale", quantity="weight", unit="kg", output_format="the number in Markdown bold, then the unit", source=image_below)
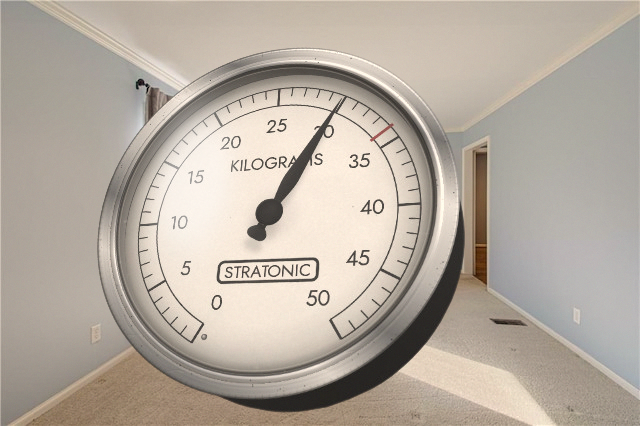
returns **30** kg
